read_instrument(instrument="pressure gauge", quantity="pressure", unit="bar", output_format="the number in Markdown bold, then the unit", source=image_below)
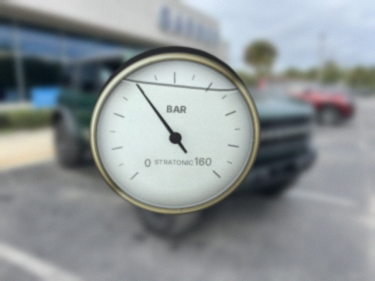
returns **60** bar
